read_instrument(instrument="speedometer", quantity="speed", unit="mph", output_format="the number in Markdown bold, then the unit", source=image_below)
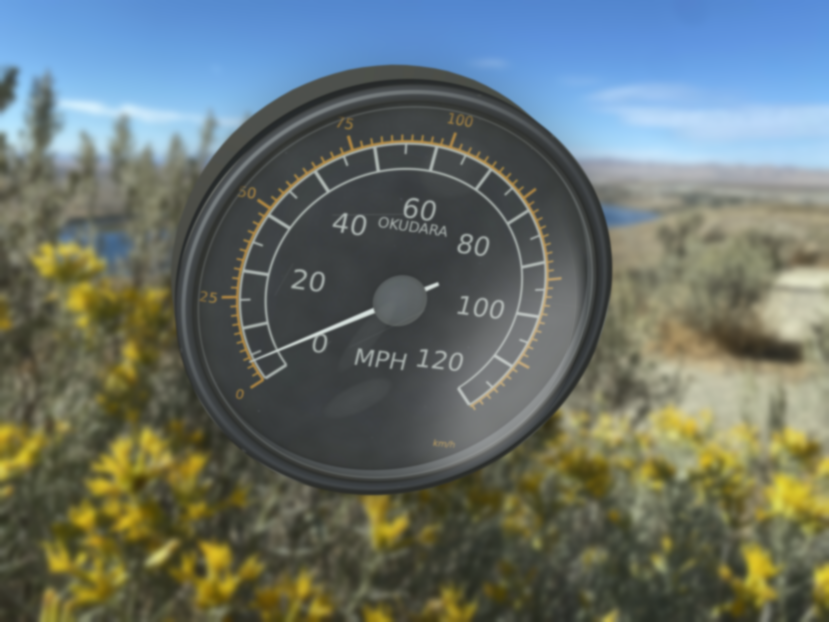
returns **5** mph
